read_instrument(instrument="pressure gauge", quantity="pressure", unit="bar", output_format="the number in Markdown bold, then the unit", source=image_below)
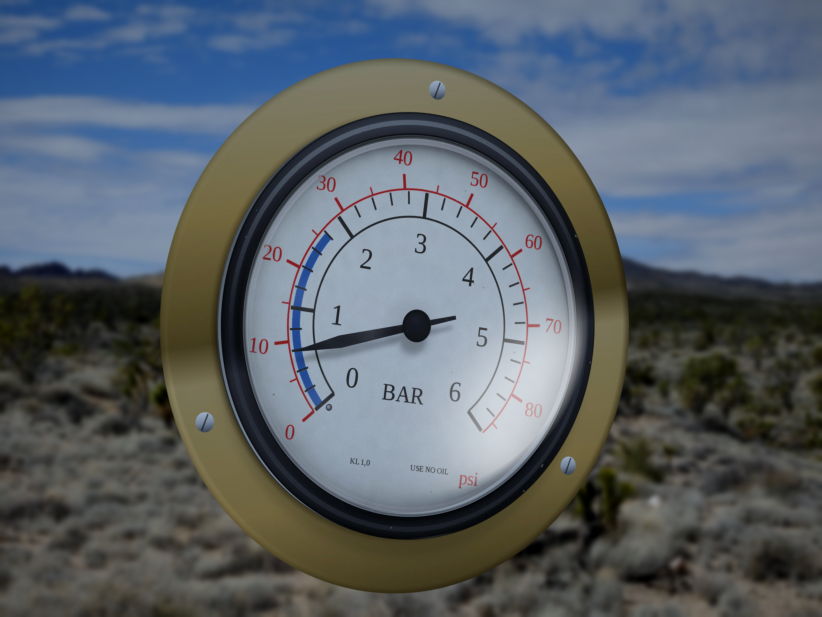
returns **0.6** bar
